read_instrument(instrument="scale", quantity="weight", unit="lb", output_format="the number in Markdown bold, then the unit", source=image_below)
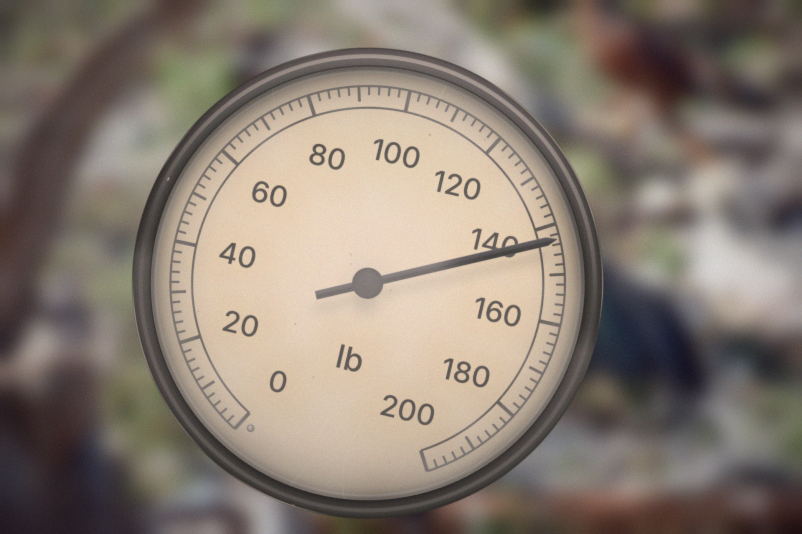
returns **143** lb
